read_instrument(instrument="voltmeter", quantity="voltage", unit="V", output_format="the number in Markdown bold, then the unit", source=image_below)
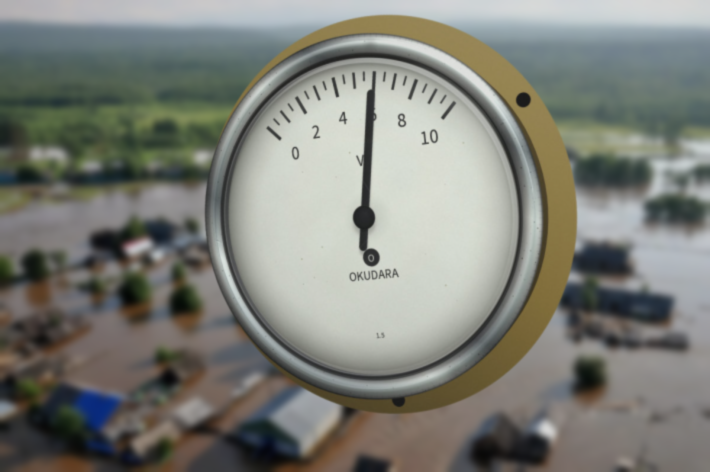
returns **6** V
